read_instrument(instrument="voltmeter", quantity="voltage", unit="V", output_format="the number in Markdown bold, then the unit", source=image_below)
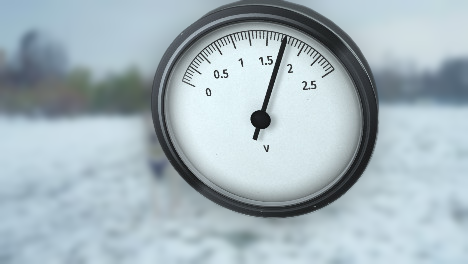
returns **1.75** V
